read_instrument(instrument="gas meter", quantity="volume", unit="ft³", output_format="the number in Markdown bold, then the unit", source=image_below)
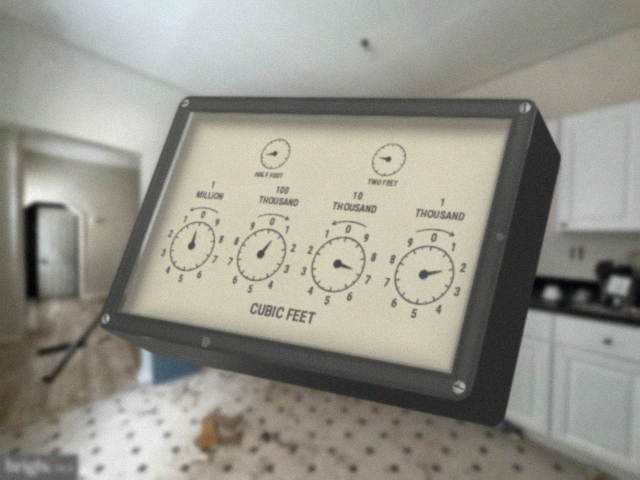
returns **7200** ft³
